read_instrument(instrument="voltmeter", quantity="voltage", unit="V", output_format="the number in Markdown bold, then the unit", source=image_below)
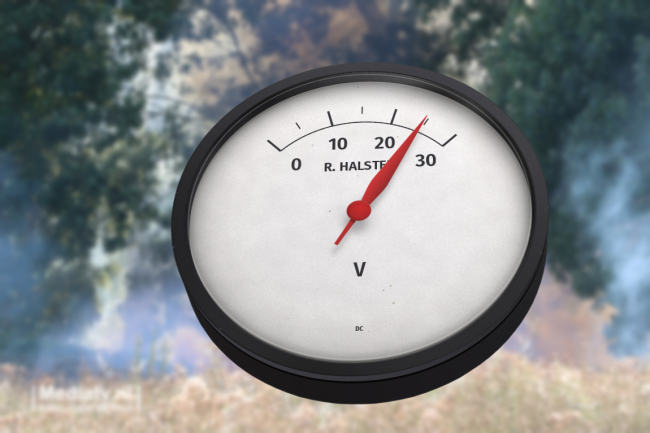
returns **25** V
